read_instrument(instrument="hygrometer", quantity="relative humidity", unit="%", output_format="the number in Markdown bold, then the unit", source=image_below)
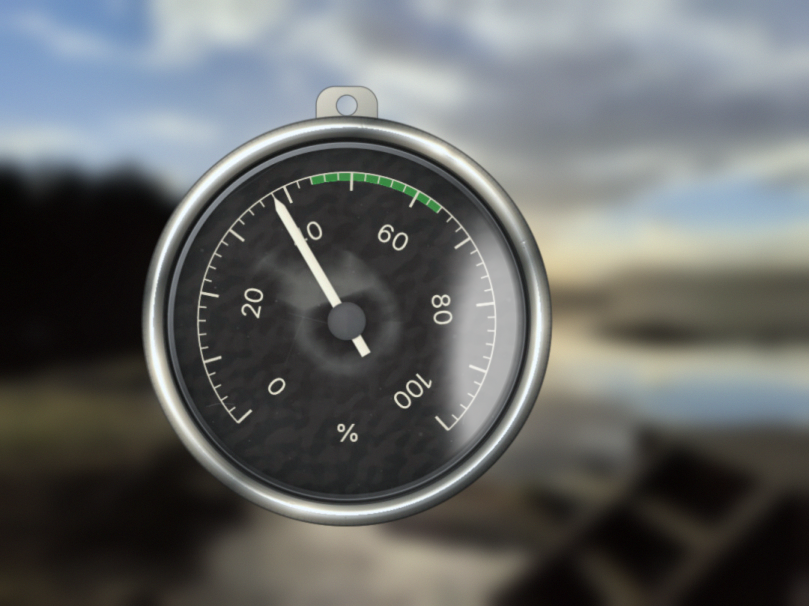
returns **38** %
